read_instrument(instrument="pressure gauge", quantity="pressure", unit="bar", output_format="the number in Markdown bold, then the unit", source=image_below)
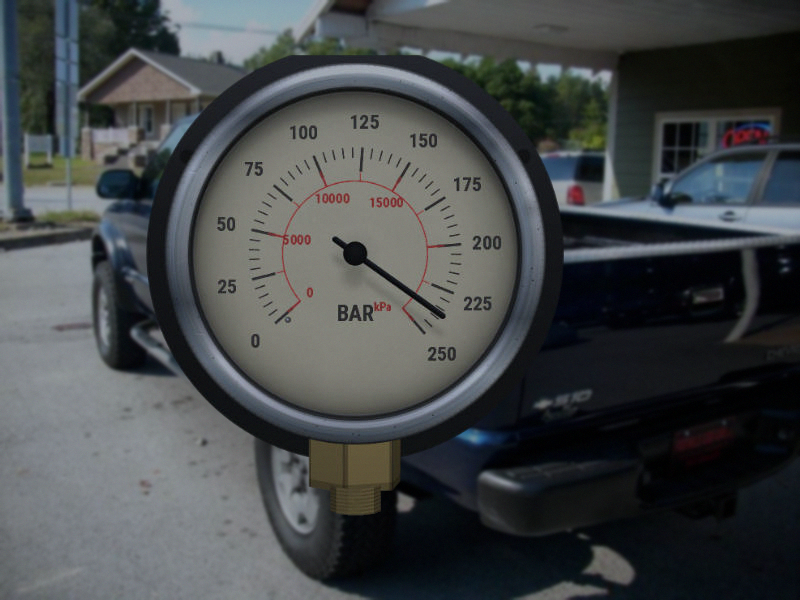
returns **237.5** bar
